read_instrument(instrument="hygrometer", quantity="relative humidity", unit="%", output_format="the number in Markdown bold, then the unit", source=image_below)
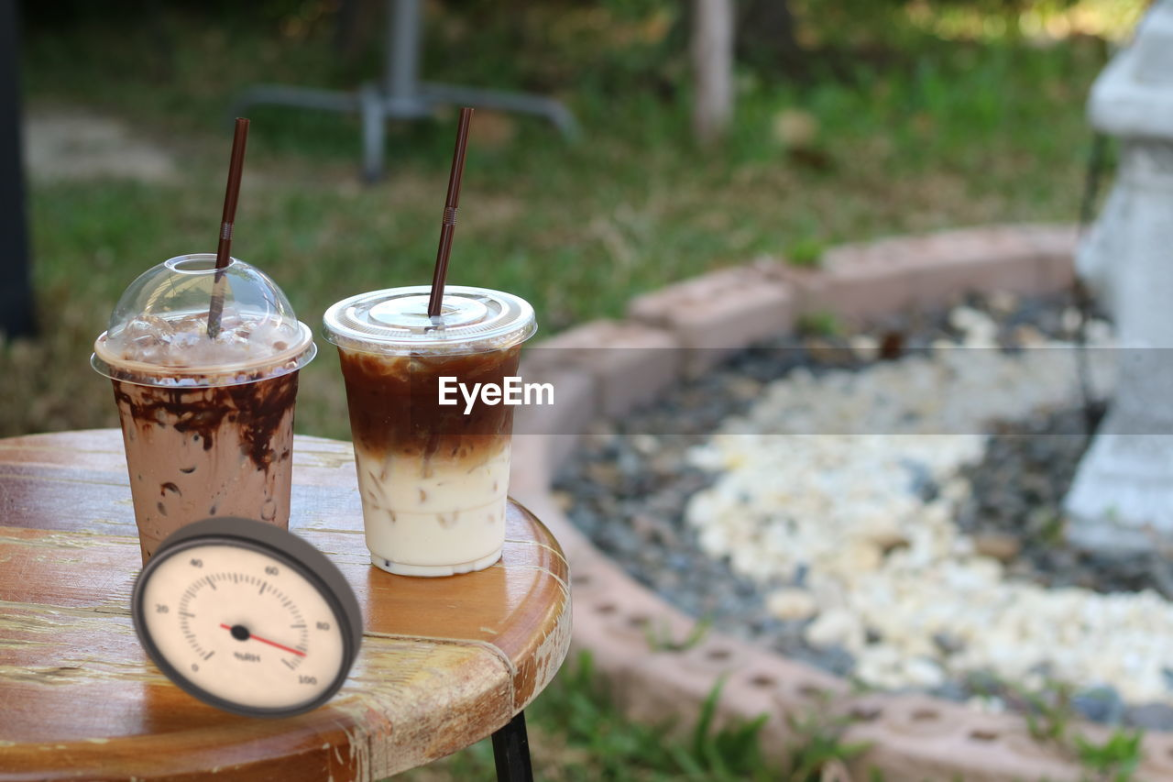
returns **90** %
